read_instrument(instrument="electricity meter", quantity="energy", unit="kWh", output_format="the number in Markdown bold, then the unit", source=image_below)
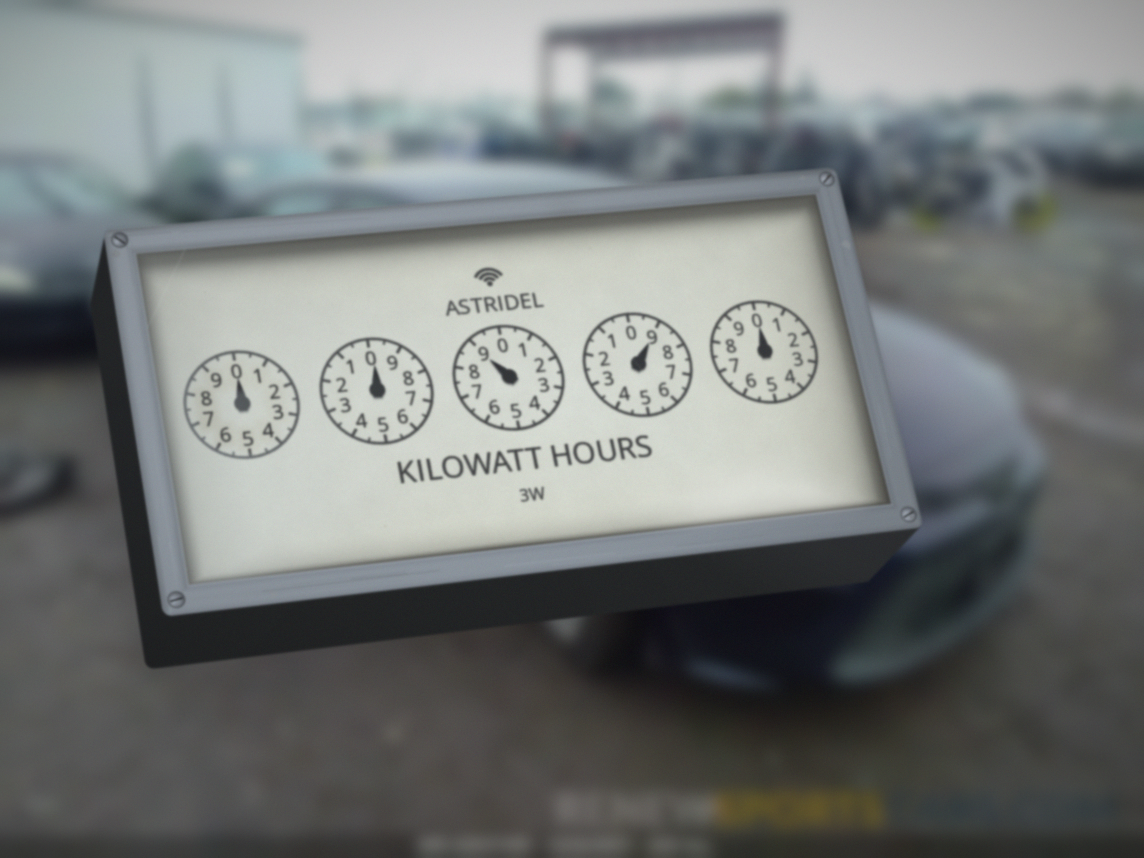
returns **99890** kWh
